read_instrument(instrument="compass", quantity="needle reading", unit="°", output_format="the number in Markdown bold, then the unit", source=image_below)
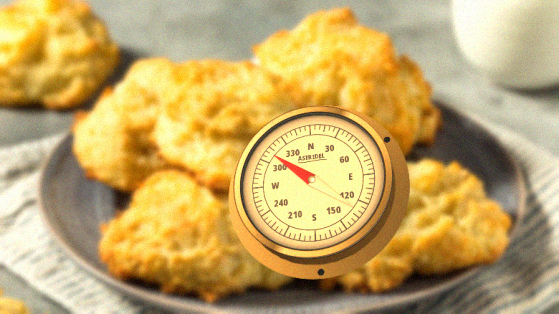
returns **310** °
